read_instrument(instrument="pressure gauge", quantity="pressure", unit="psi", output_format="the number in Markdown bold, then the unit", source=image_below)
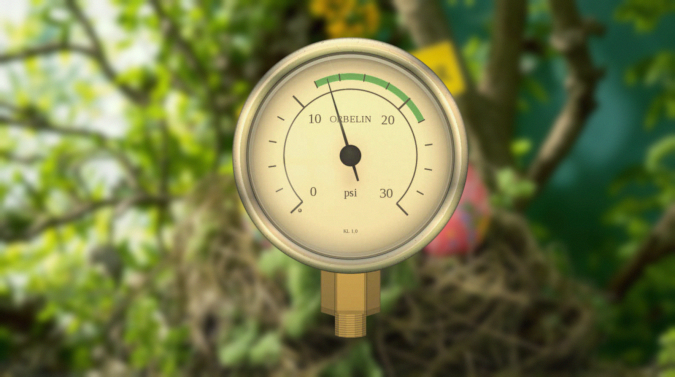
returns **13** psi
